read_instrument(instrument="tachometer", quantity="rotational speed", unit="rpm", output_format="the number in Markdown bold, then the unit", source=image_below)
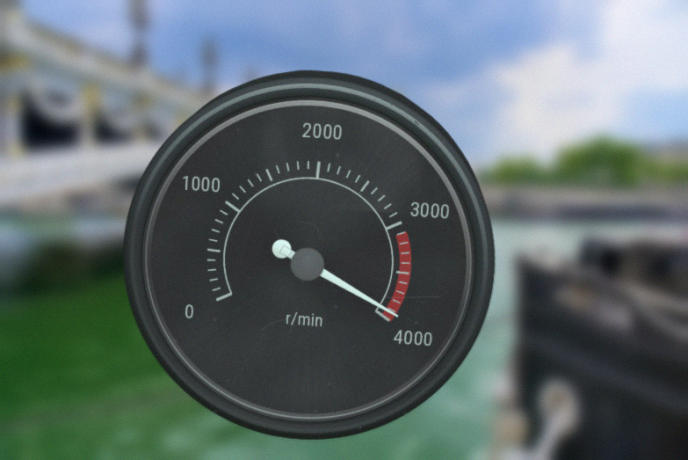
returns **3900** rpm
